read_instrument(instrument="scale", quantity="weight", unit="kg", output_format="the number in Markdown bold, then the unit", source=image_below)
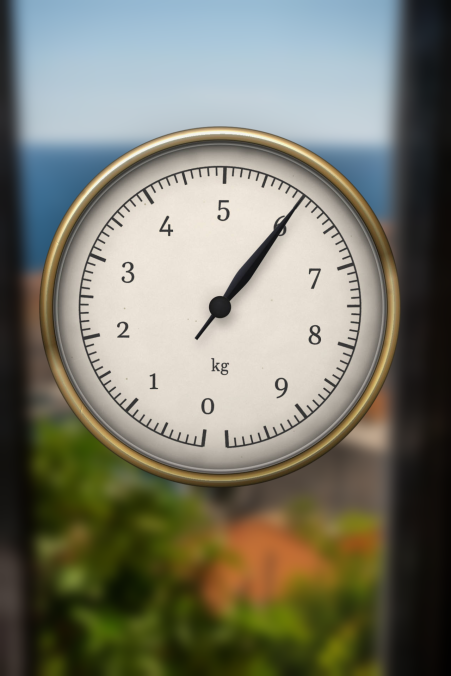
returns **6** kg
